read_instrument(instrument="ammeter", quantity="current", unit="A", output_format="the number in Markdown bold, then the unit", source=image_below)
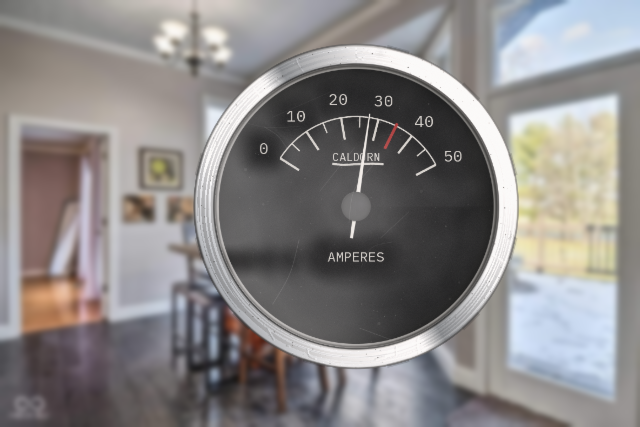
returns **27.5** A
